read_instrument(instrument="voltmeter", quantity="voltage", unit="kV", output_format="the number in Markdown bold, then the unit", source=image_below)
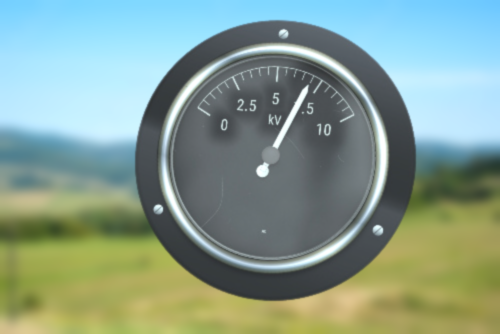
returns **7** kV
